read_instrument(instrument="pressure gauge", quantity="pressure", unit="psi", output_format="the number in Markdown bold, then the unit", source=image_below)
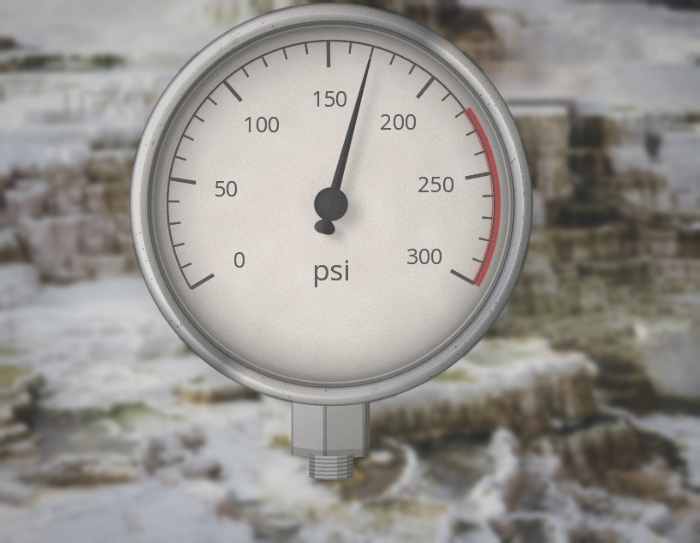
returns **170** psi
